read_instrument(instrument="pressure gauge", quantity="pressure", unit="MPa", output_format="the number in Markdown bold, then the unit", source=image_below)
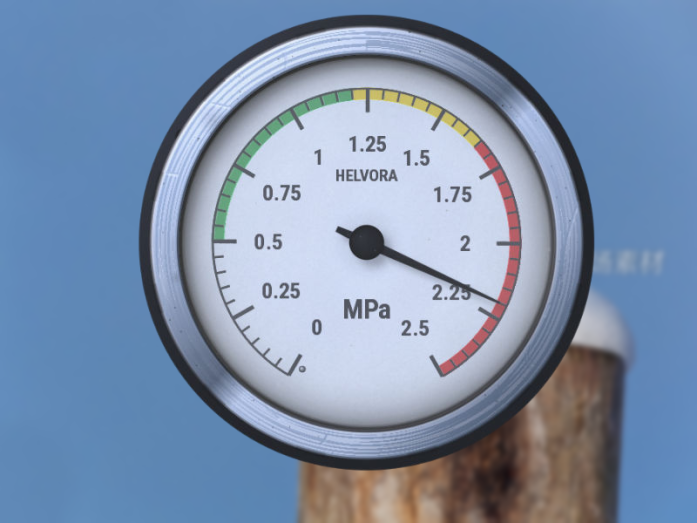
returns **2.2** MPa
